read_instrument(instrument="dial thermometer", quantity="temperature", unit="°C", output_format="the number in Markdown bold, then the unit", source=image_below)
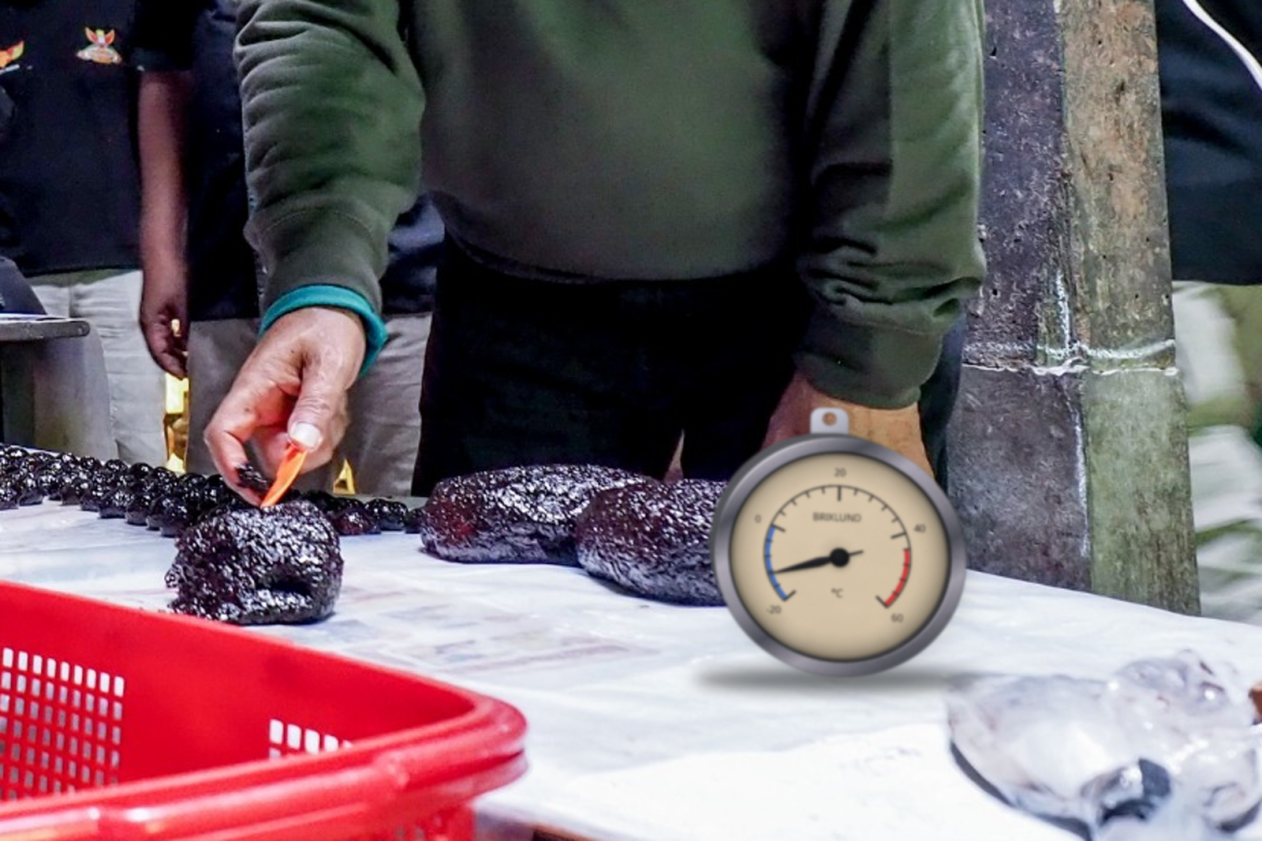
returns **-12** °C
